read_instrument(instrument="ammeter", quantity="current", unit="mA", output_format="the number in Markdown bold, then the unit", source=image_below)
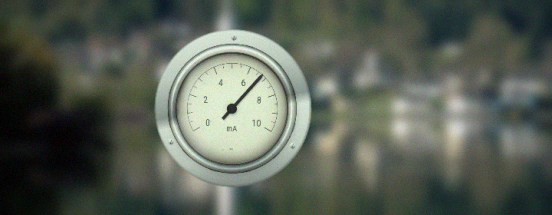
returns **6.75** mA
